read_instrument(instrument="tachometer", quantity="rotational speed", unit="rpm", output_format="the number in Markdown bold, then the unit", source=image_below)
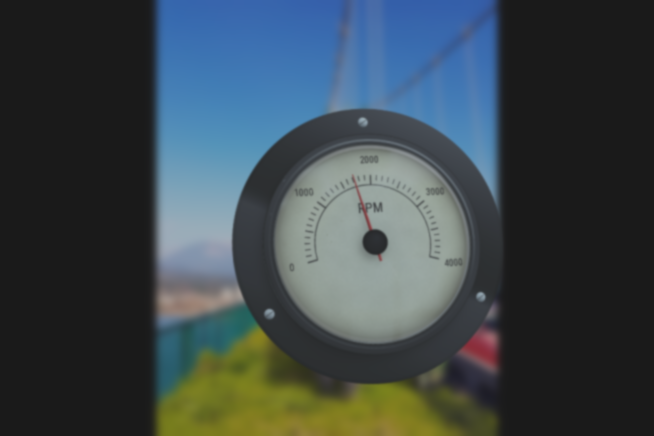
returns **1700** rpm
